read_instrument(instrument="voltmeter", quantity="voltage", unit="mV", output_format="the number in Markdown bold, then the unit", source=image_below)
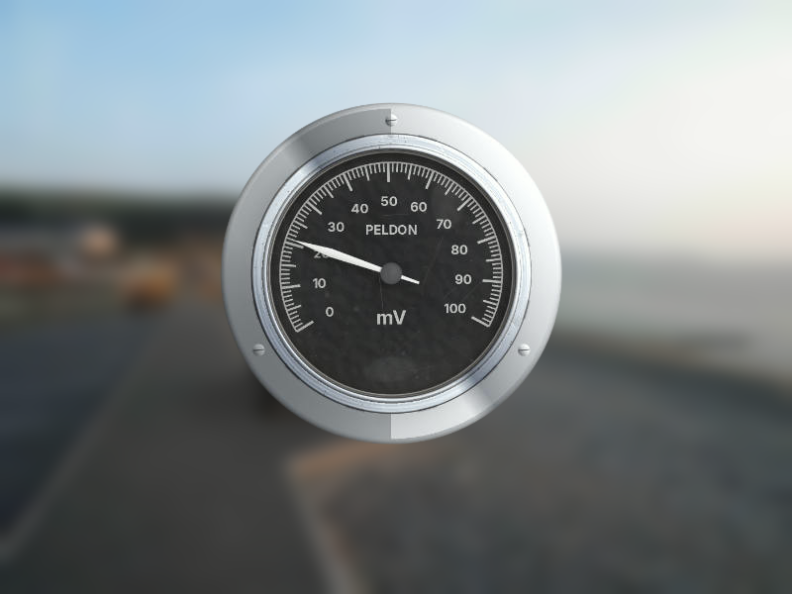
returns **21** mV
